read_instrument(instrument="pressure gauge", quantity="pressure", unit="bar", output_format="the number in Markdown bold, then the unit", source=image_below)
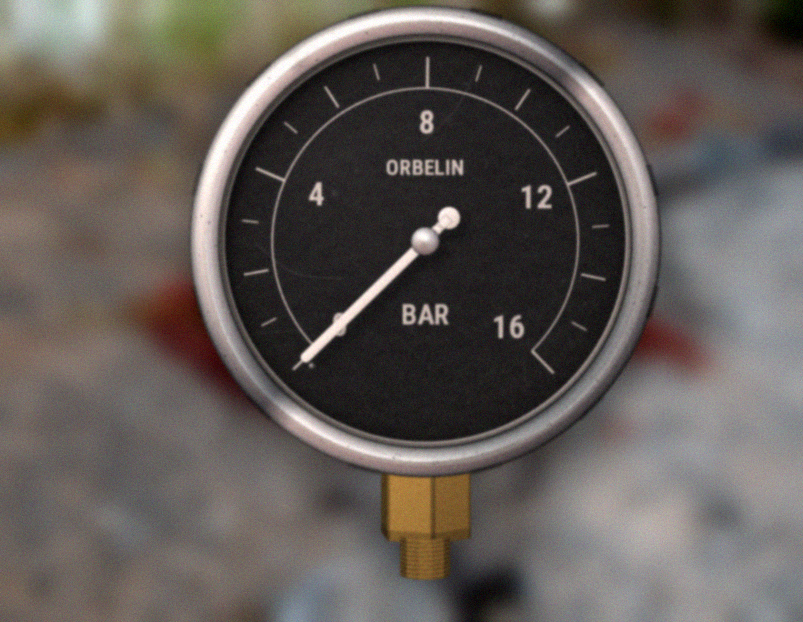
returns **0** bar
